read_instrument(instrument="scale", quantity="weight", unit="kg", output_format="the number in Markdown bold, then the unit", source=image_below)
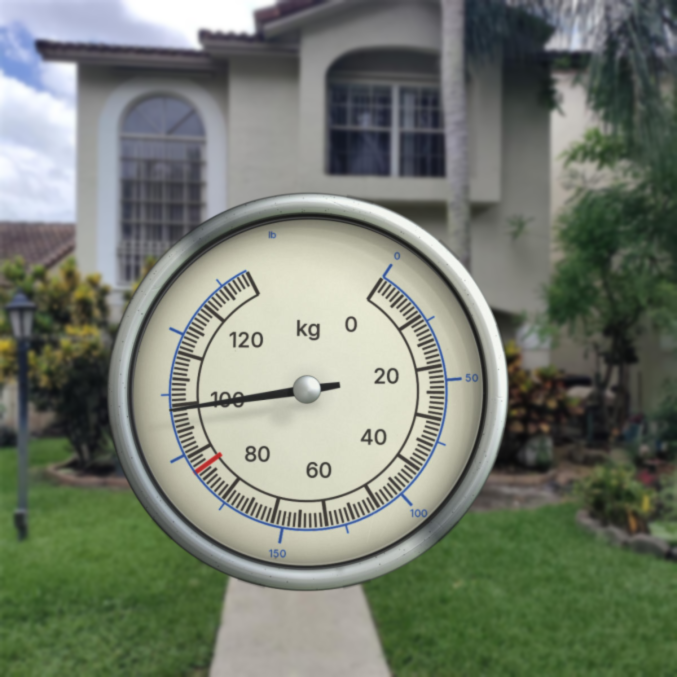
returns **99** kg
